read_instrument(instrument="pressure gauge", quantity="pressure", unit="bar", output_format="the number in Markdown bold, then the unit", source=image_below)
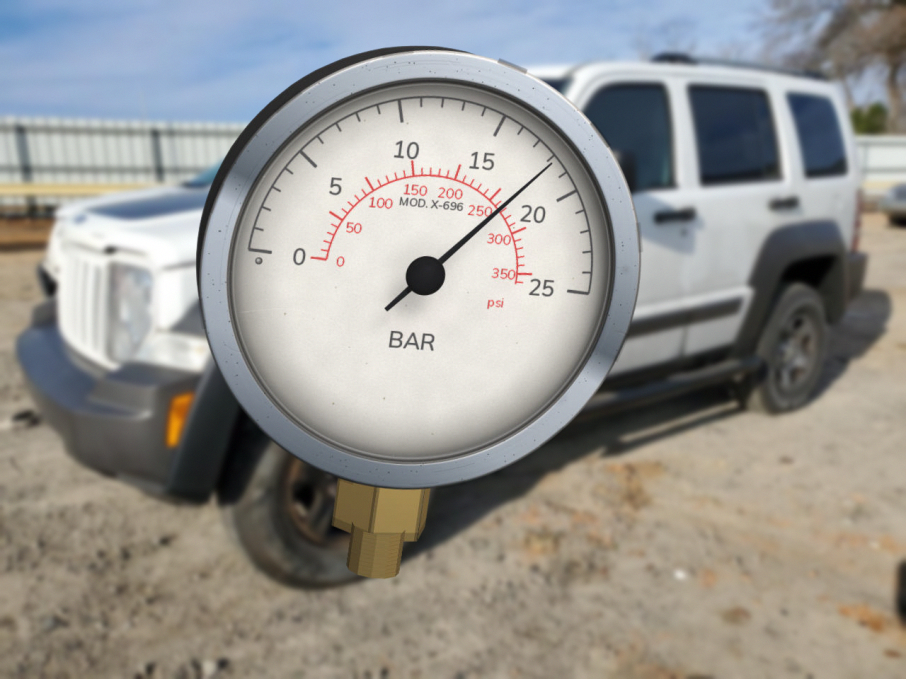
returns **18** bar
